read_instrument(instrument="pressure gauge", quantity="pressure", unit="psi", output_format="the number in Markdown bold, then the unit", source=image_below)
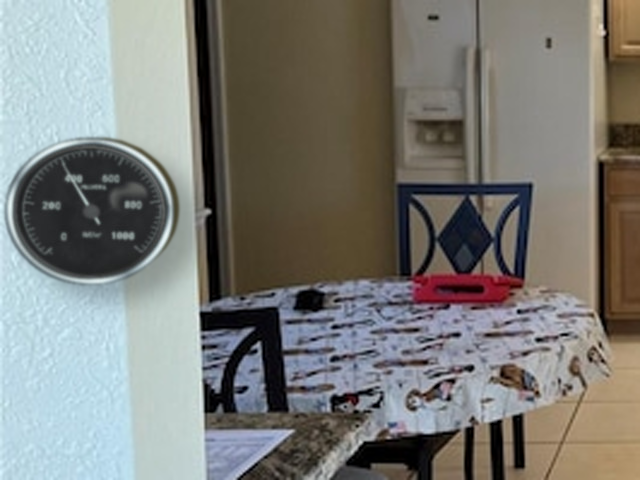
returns **400** psi
